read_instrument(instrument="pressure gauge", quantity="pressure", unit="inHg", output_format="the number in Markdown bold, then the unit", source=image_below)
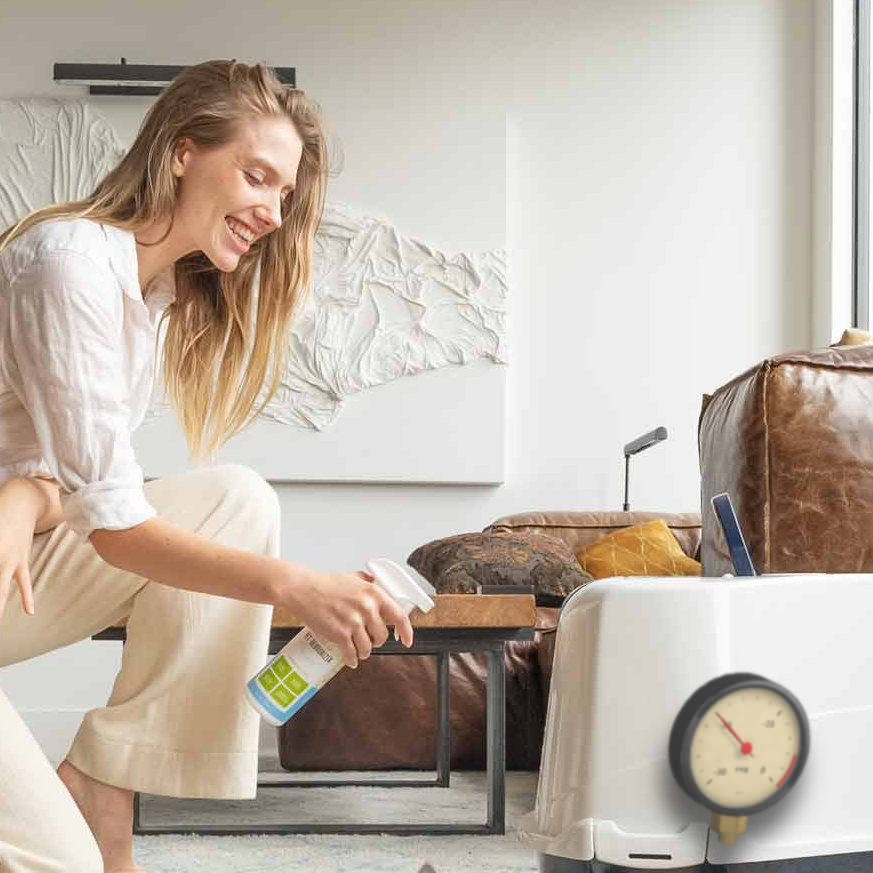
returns **-20** inHg
